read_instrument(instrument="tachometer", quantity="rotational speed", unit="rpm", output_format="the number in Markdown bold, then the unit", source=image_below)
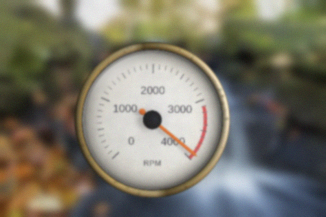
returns **3900** rpm
